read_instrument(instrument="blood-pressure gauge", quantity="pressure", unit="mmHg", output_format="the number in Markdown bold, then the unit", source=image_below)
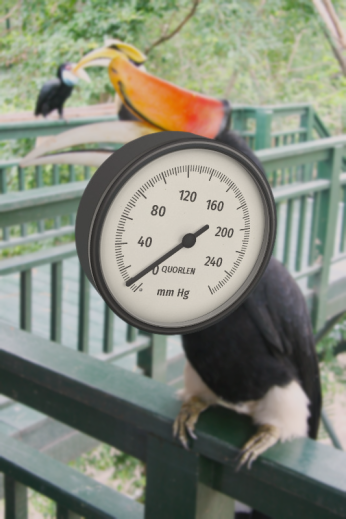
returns **10** mmHg
